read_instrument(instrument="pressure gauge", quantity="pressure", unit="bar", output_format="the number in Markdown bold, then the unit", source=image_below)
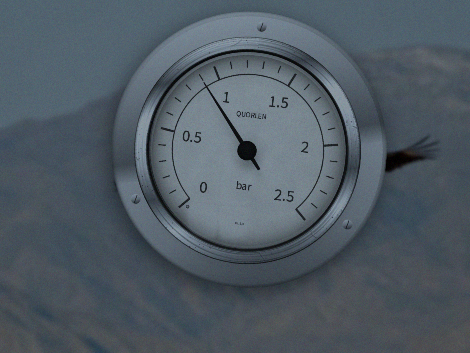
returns **0.9** bar
